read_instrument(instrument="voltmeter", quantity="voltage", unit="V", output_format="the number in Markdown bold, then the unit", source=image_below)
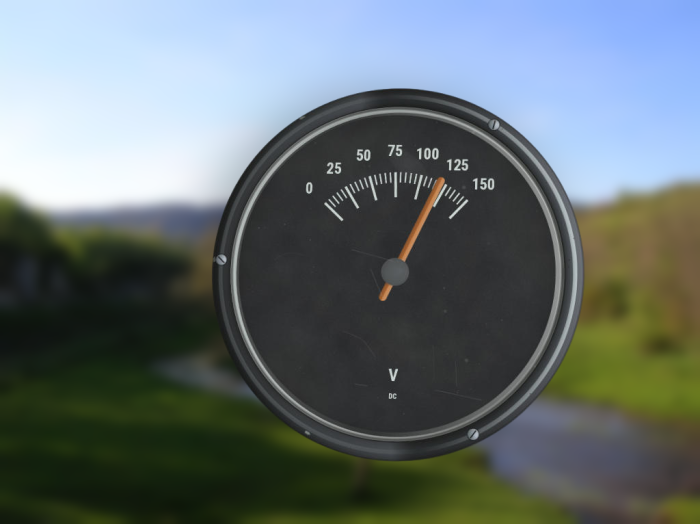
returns **120** V
